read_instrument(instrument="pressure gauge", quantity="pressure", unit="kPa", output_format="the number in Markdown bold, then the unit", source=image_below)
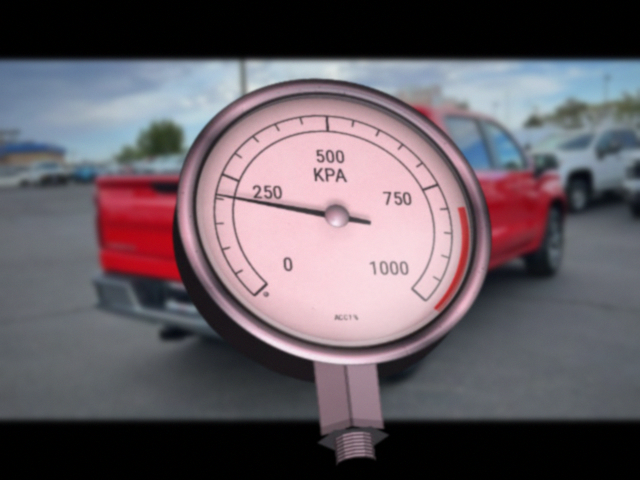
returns **200** kPa
